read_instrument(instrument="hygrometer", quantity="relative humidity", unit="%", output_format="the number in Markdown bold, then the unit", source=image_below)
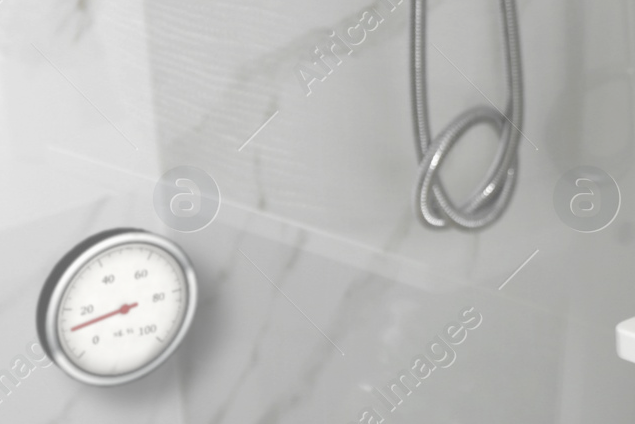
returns **12** %
